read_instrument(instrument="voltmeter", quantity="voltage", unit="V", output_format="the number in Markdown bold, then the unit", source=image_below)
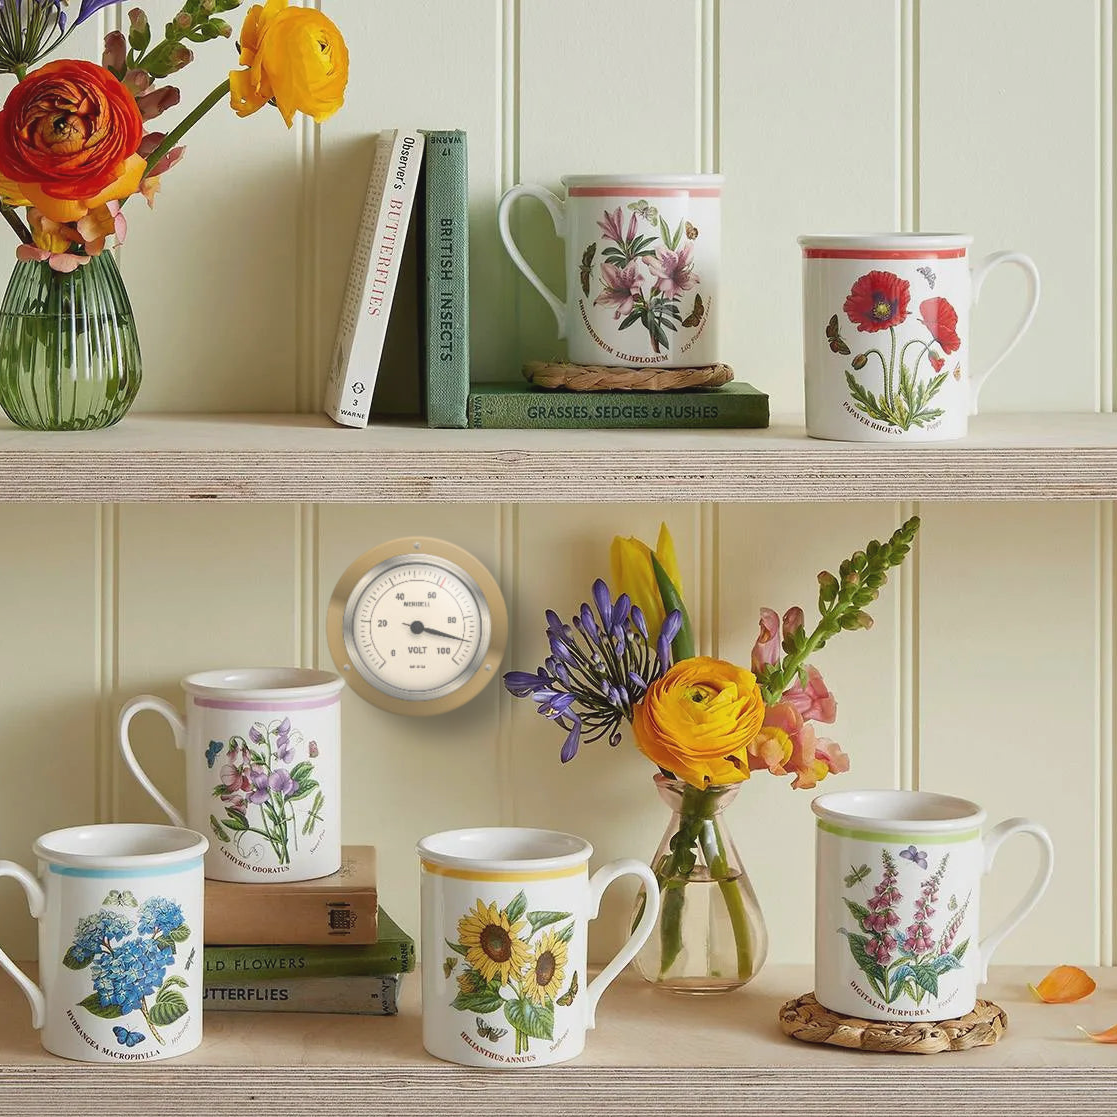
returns **90** V
